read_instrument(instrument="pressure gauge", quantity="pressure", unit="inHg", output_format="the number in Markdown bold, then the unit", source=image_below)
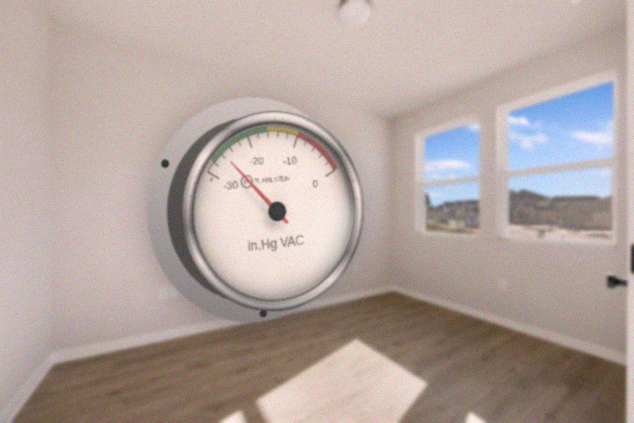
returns **-26** inHg
